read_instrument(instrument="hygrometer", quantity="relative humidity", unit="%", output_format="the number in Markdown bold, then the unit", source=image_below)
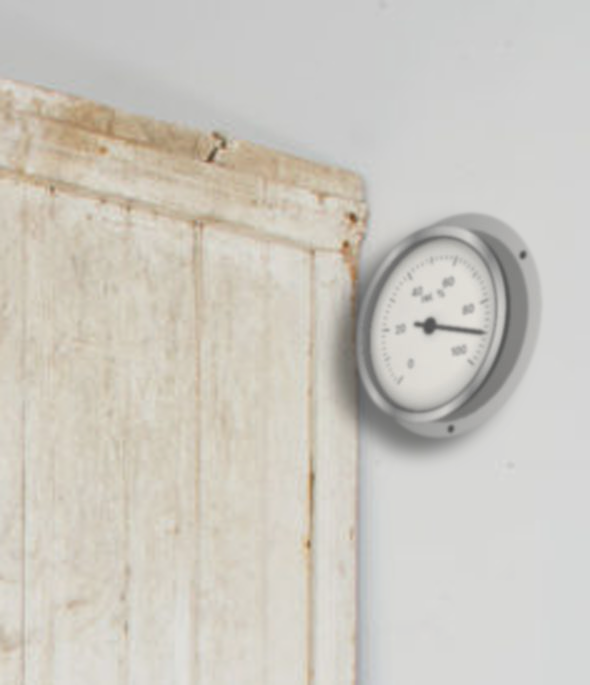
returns **90** %
